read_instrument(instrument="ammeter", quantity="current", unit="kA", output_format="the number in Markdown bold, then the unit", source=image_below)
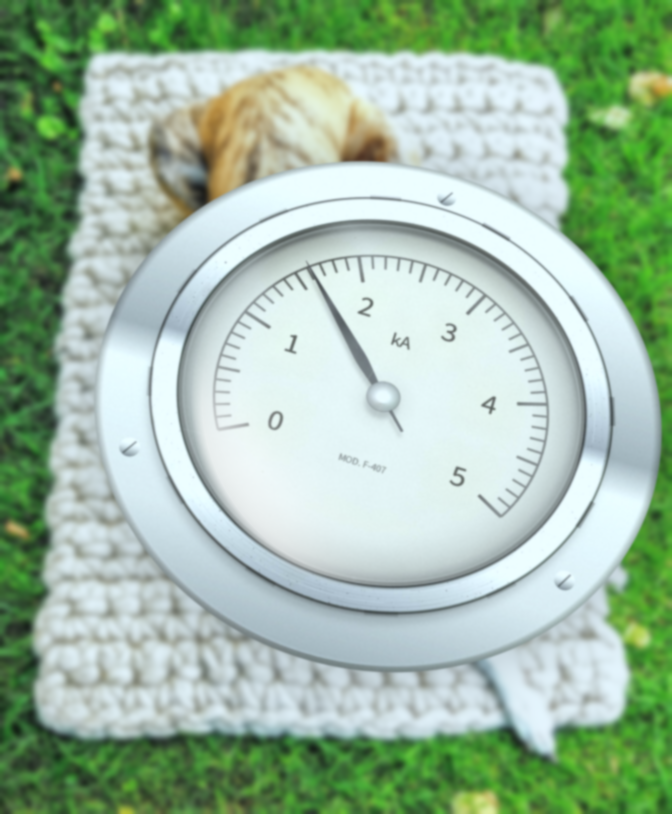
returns **1.6** kA
